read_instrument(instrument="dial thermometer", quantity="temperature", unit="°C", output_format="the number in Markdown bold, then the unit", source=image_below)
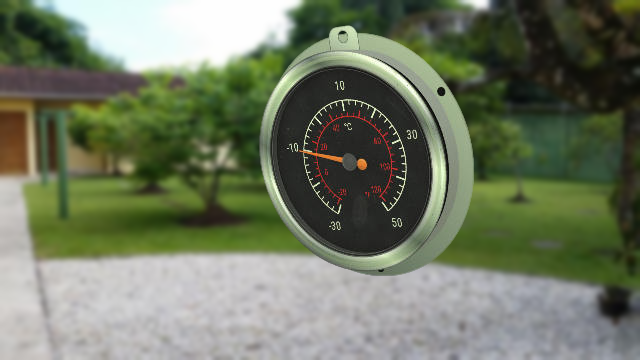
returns **-10** °C
